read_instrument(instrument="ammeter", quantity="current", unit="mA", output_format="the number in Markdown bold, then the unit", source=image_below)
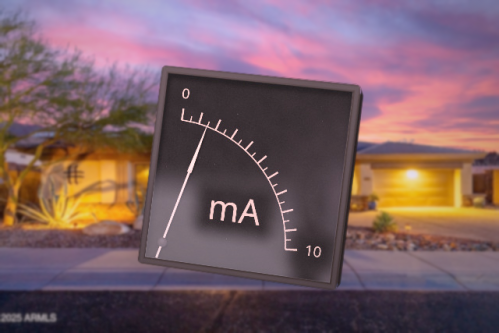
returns **1.5** mA
